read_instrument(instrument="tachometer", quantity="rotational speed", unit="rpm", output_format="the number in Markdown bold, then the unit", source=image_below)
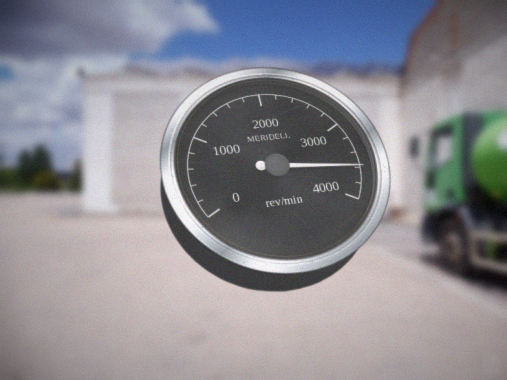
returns **3600** rpm
